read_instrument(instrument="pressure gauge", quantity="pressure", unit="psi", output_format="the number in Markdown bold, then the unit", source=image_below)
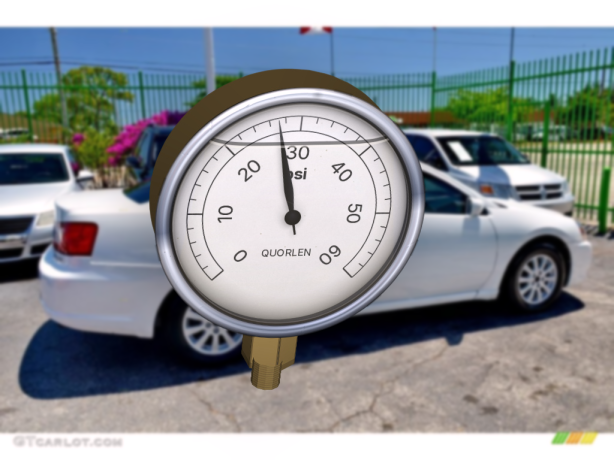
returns **27** psi
